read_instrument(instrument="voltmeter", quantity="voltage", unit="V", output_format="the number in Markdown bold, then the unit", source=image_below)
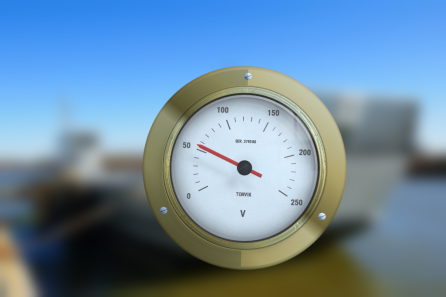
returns **55** V
